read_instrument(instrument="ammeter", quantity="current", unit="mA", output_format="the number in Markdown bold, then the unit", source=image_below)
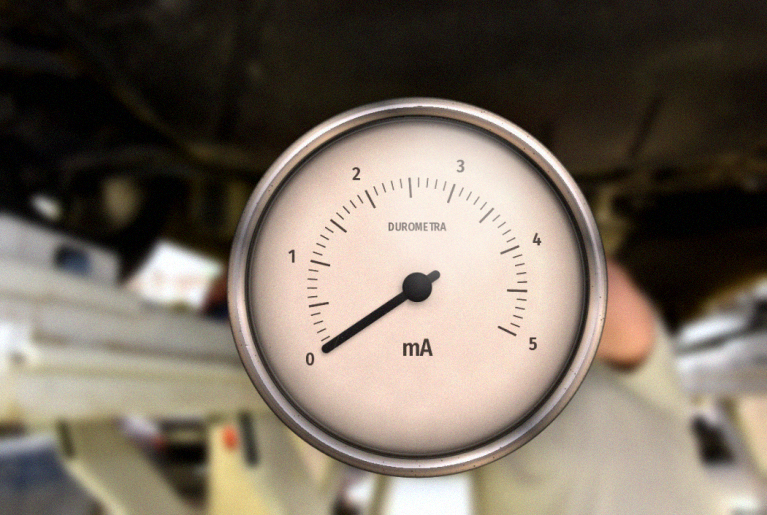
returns **0** mA
